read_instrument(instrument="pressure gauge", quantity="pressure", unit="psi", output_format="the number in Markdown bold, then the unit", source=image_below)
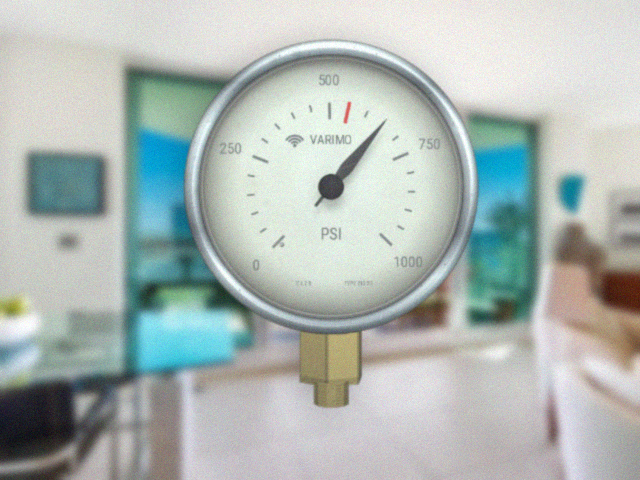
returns **650** psi
